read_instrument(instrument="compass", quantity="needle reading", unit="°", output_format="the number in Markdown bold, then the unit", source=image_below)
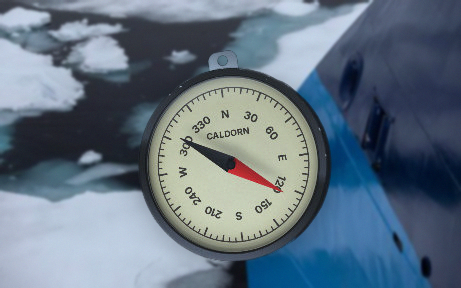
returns **125** °
